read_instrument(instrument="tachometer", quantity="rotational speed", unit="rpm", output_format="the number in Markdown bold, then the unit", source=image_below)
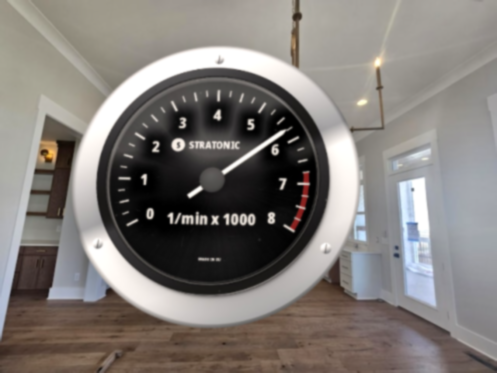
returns **5750** rpm
